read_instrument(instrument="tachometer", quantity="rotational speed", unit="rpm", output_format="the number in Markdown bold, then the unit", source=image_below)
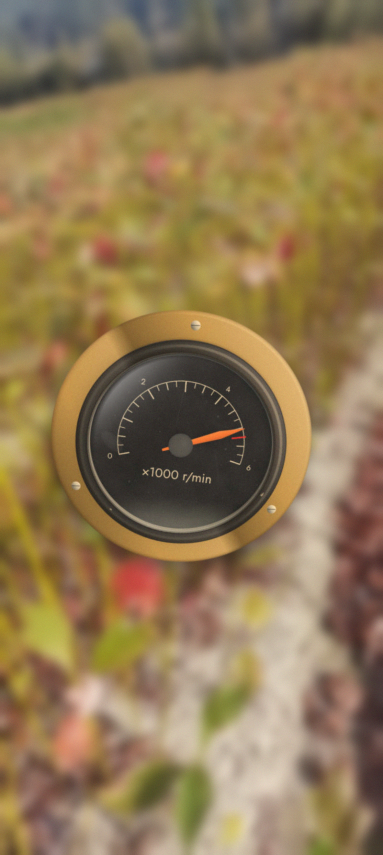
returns **5000** rpm
